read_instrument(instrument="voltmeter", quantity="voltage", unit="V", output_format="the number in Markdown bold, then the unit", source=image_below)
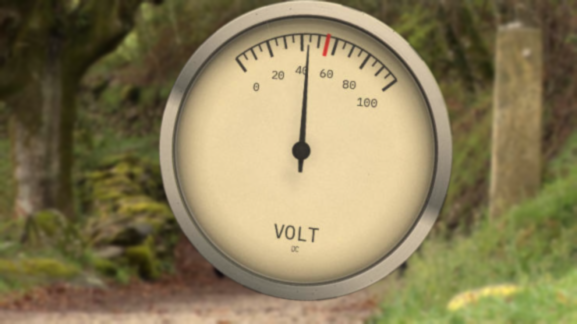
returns **45** V
